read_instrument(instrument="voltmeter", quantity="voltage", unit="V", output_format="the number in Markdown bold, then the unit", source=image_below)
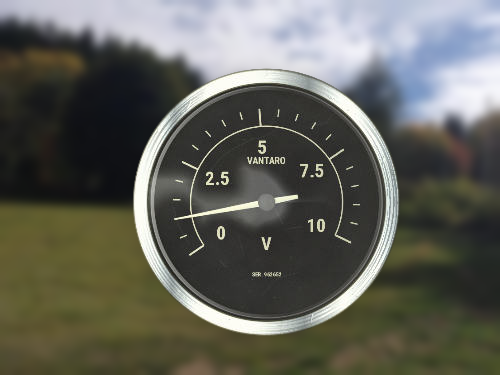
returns **1** V
